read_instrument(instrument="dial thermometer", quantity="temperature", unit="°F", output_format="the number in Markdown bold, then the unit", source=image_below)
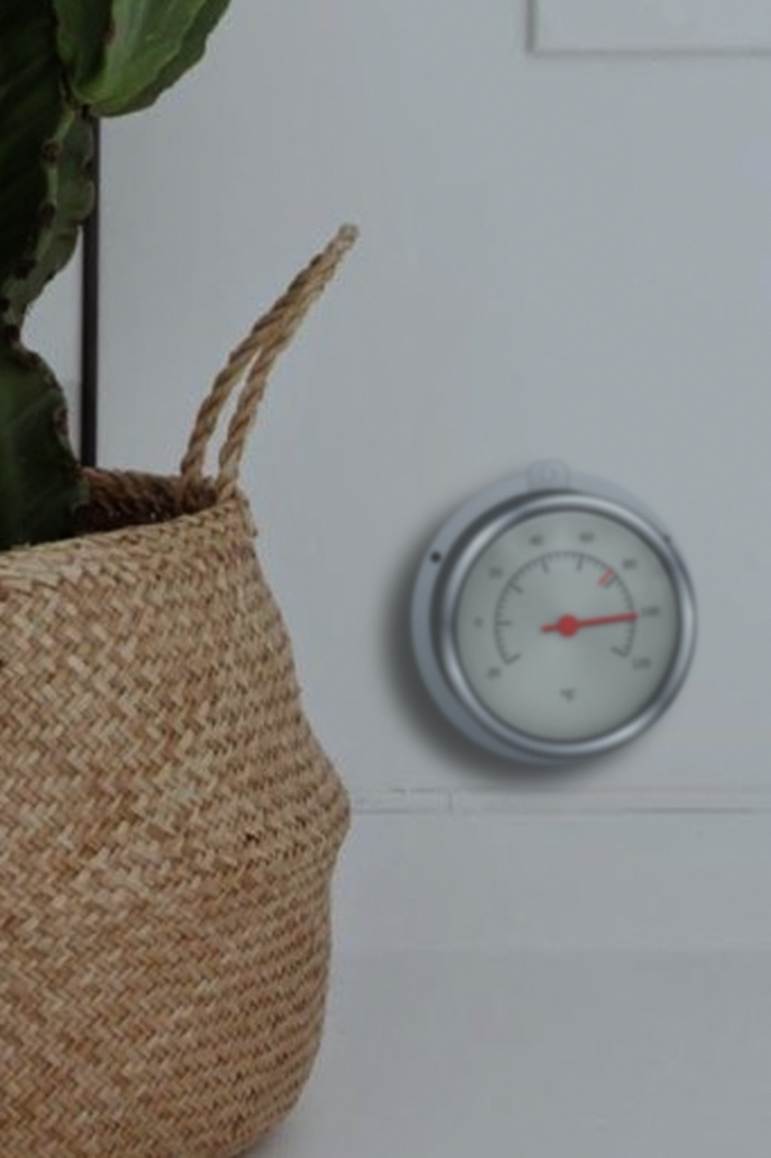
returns **100** °F
